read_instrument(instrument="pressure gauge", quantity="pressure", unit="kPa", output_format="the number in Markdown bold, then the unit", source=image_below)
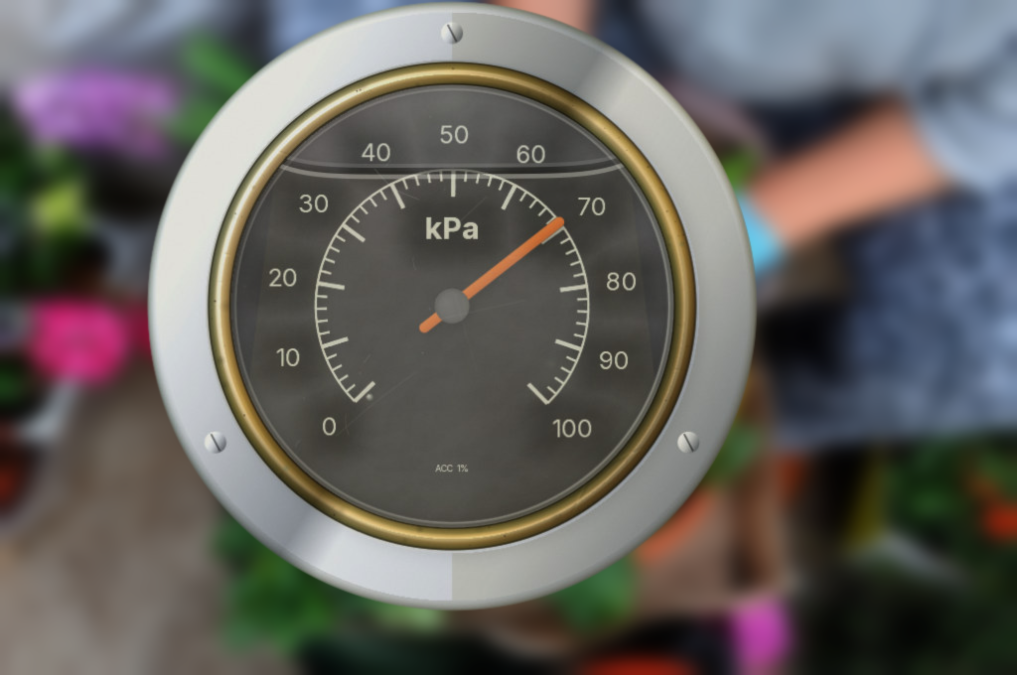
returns **69** kPa
